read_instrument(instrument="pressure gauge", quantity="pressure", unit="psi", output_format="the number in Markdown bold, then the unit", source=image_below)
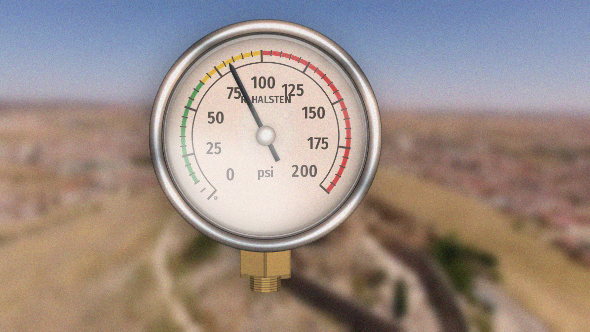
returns **82.5** psi
